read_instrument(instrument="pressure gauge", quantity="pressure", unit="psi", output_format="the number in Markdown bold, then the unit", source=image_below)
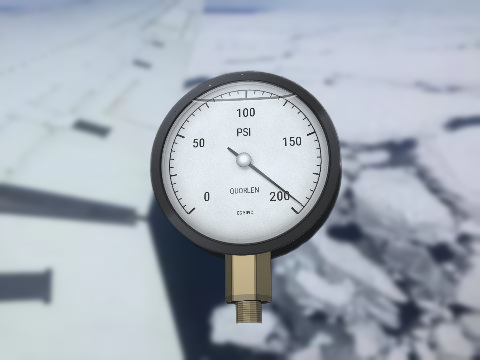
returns **195** psi
